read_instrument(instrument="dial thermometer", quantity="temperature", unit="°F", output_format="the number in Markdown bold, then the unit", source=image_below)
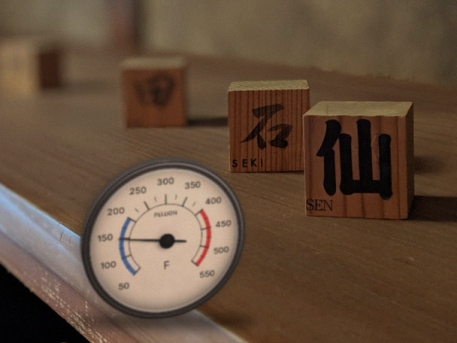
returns **150** °F
